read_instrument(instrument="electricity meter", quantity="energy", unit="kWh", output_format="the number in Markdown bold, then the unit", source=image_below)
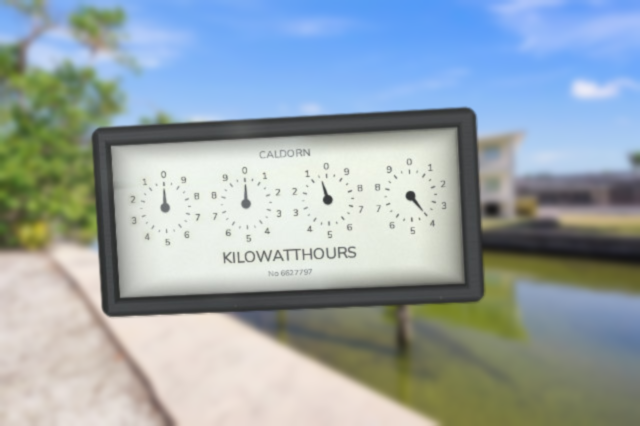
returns **4** kWh
